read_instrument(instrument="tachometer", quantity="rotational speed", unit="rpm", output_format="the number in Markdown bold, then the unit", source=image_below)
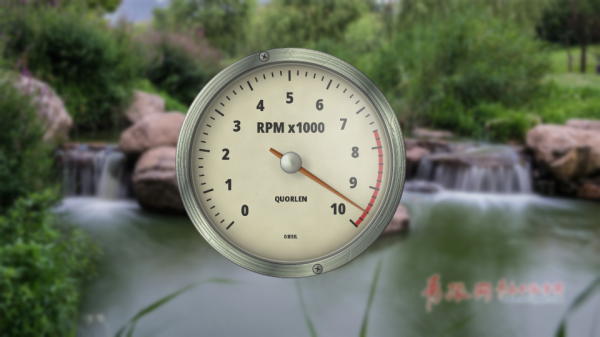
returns **9600** rpm
